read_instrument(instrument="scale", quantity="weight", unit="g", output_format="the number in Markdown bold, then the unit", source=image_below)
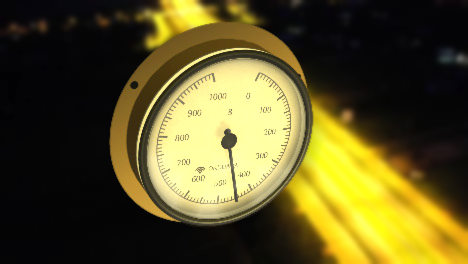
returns **450** g
